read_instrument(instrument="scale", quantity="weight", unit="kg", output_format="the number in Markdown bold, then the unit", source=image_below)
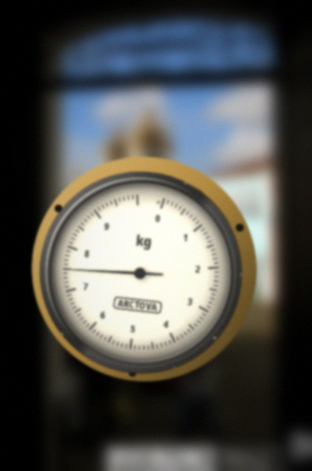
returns **7.5** kg
